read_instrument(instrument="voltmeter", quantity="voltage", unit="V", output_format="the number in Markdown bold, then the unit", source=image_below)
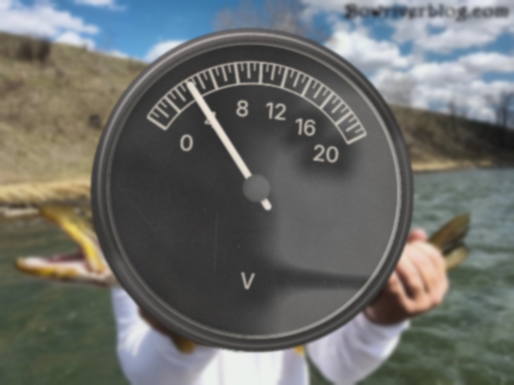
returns **4** V
